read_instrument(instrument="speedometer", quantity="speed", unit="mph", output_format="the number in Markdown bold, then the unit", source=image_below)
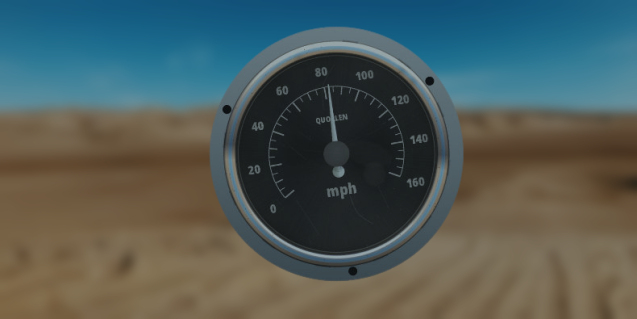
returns **82.5** mph
